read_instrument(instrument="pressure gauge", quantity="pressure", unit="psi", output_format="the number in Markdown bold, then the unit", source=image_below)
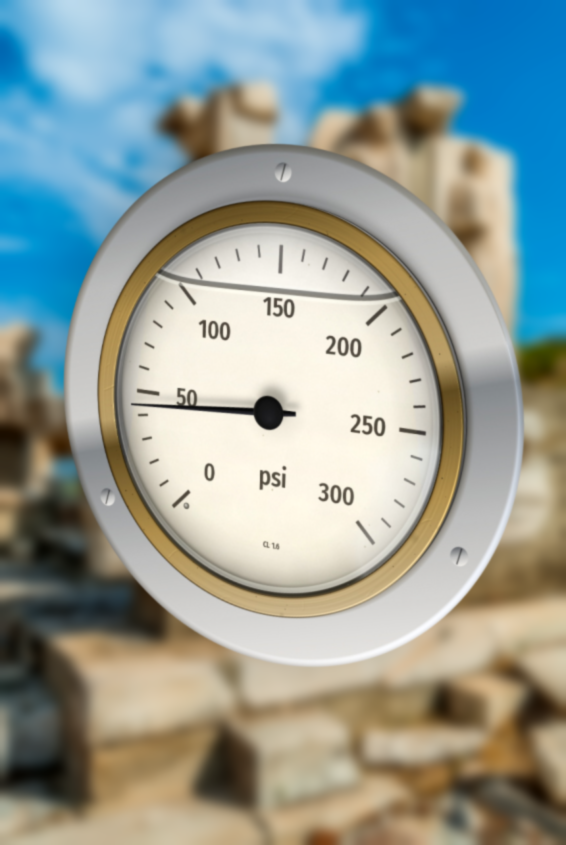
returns **45** psi
